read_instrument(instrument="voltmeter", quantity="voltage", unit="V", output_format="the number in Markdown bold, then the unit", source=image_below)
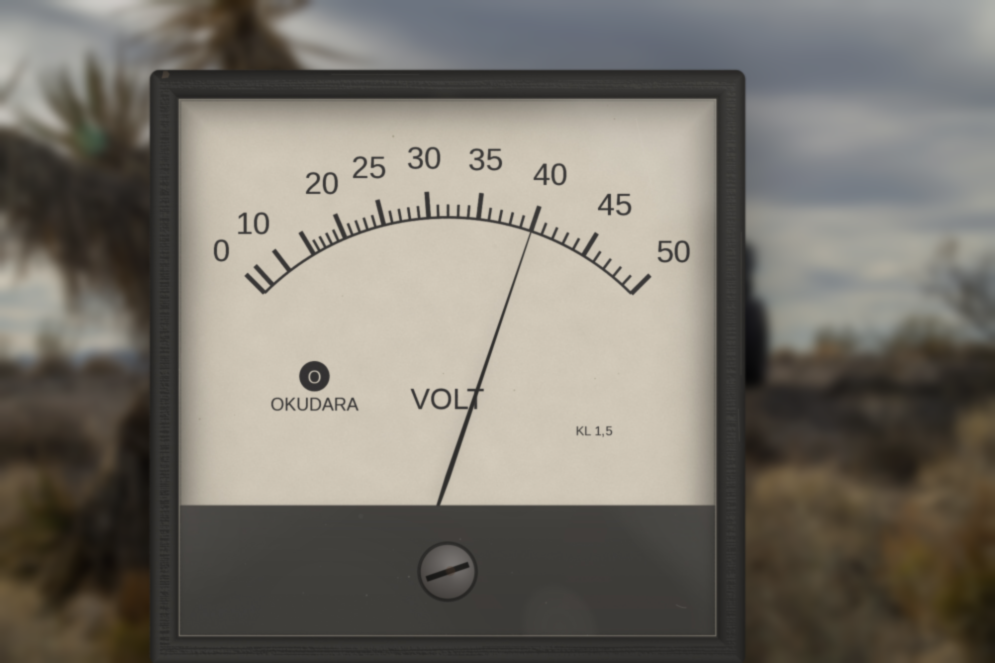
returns **40** V
